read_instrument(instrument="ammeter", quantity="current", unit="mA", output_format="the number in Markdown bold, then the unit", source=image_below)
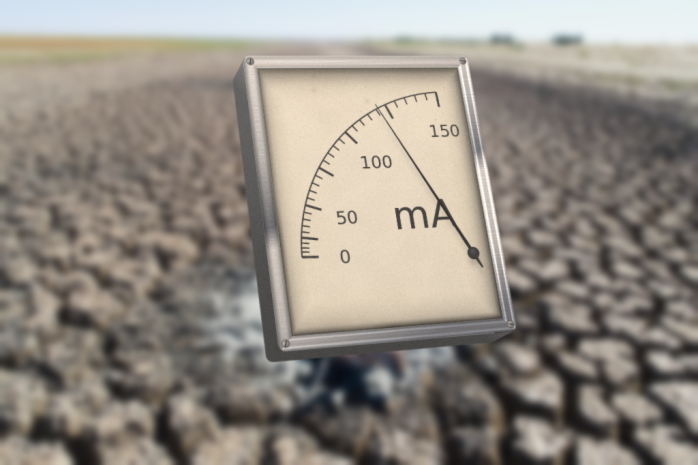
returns **120** mA
